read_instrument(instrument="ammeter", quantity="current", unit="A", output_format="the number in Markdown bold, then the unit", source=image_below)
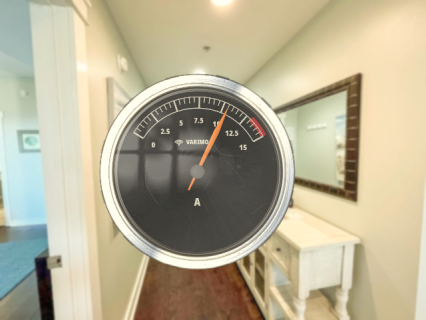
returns **10.5** A
